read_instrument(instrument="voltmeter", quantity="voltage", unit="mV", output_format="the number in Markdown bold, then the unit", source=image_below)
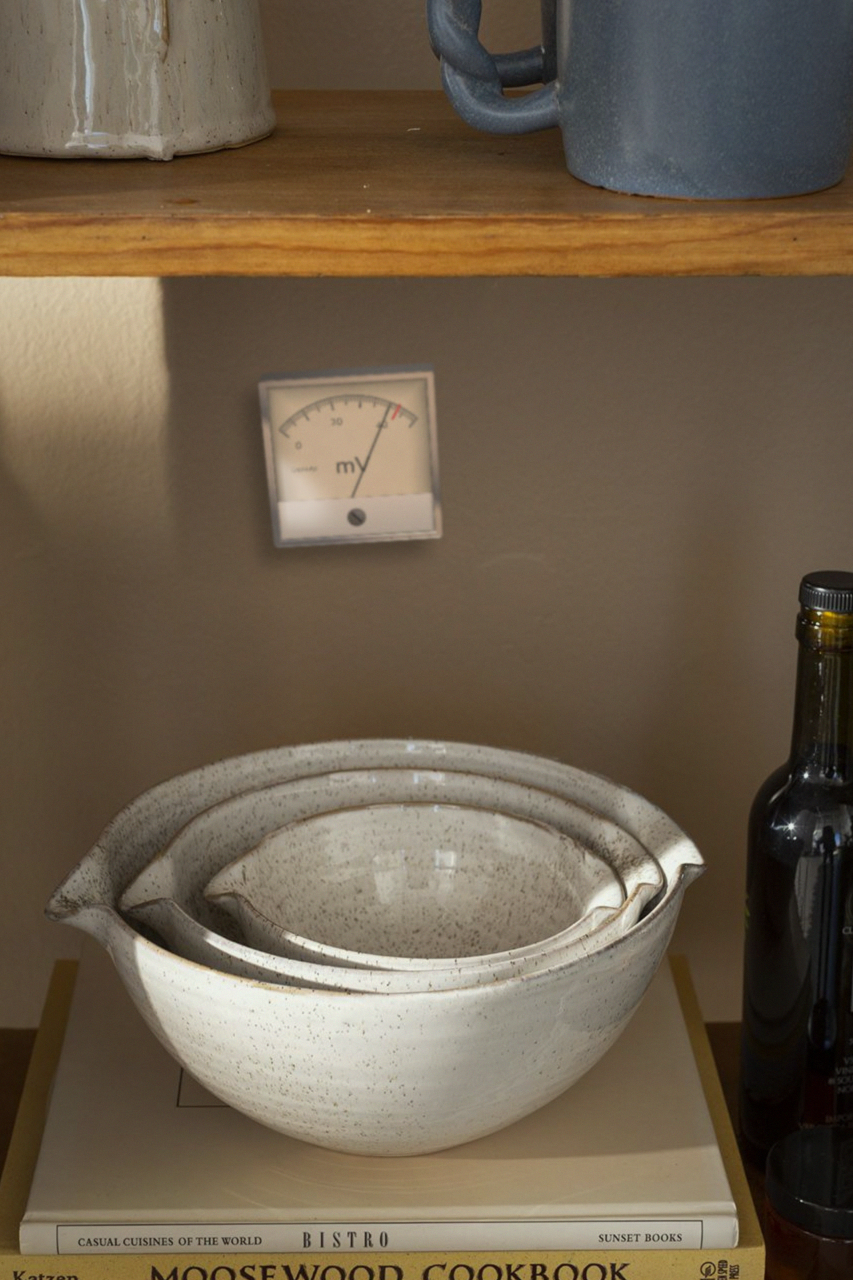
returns **40** mV
